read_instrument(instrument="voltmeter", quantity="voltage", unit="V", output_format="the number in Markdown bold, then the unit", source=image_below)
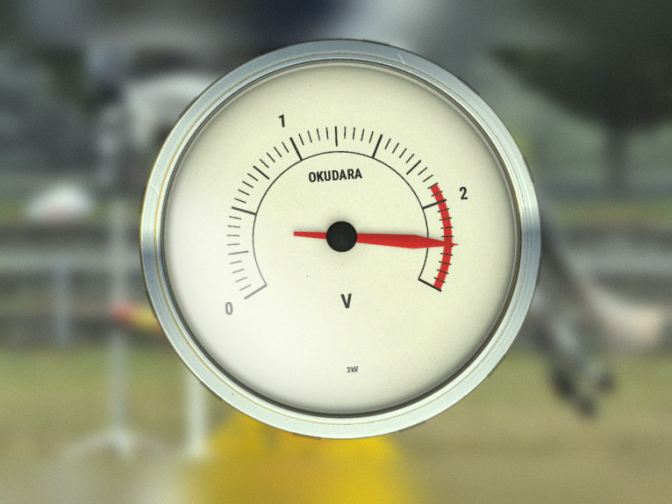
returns **2.25** V
